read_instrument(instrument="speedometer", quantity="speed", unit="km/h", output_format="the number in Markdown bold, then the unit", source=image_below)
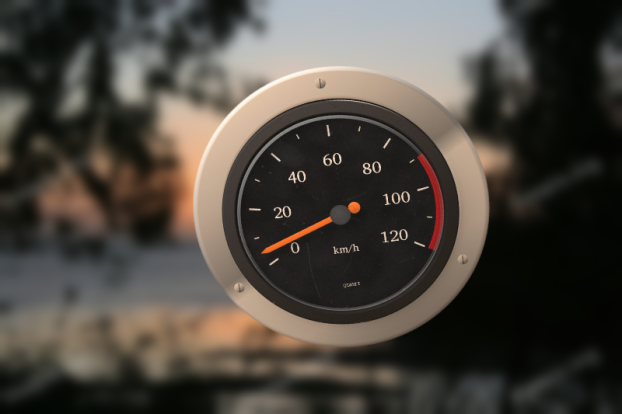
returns **5** km/h
